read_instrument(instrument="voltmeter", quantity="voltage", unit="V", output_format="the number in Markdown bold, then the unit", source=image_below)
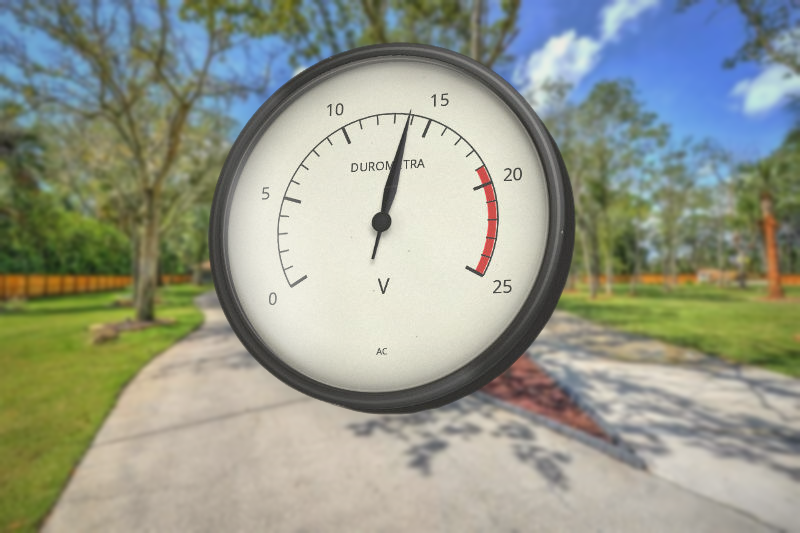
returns **14** V
